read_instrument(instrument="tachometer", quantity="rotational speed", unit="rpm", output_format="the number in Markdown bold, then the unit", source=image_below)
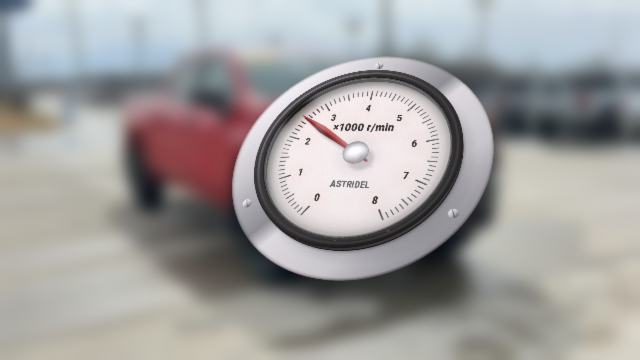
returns **2500** rpm
